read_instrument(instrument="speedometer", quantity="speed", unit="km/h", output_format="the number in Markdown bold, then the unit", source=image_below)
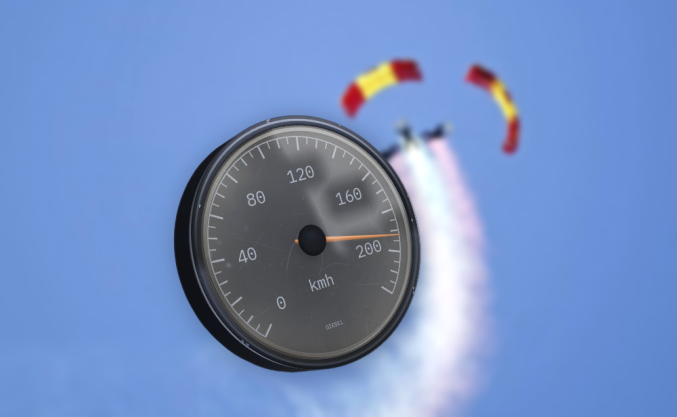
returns **192.5** km/h
